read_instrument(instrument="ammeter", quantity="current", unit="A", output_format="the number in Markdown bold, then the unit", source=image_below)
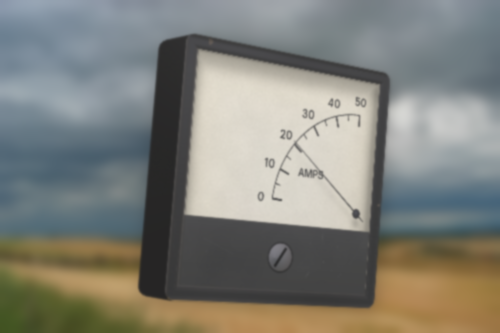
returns **20** A
